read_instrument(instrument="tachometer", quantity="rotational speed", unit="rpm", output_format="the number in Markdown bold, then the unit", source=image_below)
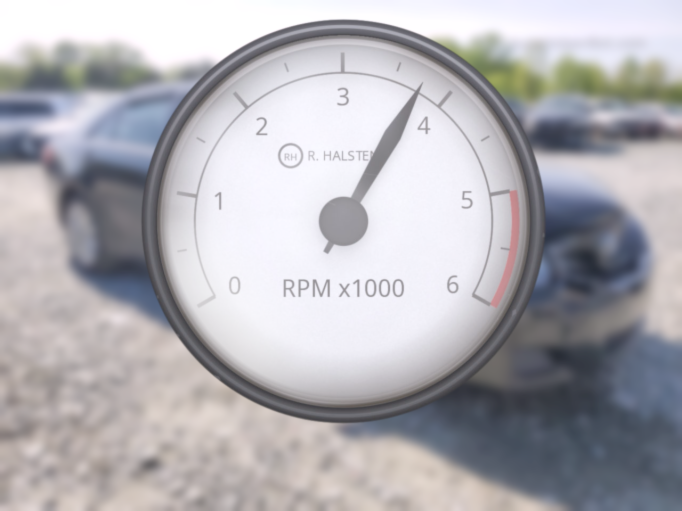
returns **3750** rpm
